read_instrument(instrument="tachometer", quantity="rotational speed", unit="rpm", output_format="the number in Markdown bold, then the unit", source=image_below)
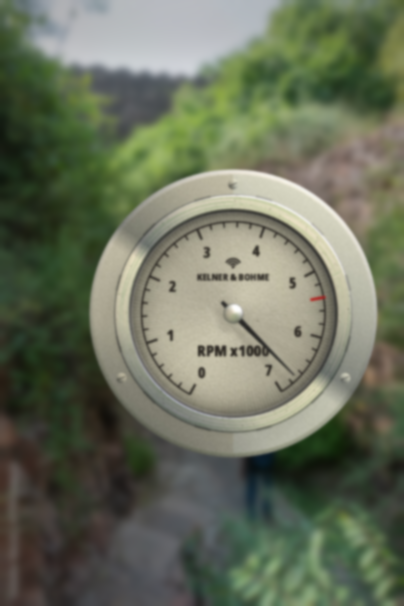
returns **6700** rpm
